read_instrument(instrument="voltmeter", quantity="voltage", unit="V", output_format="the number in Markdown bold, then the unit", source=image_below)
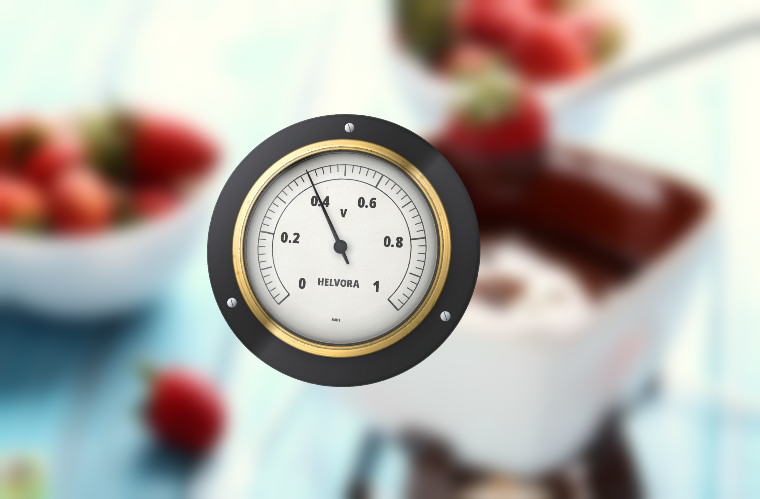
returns **0.4** V
